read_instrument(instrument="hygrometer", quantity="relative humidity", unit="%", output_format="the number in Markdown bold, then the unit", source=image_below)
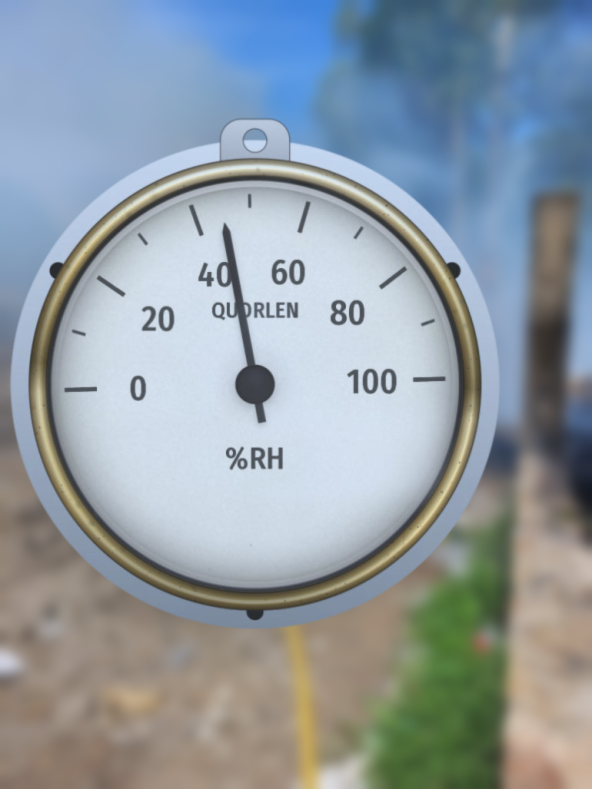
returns **45** %
